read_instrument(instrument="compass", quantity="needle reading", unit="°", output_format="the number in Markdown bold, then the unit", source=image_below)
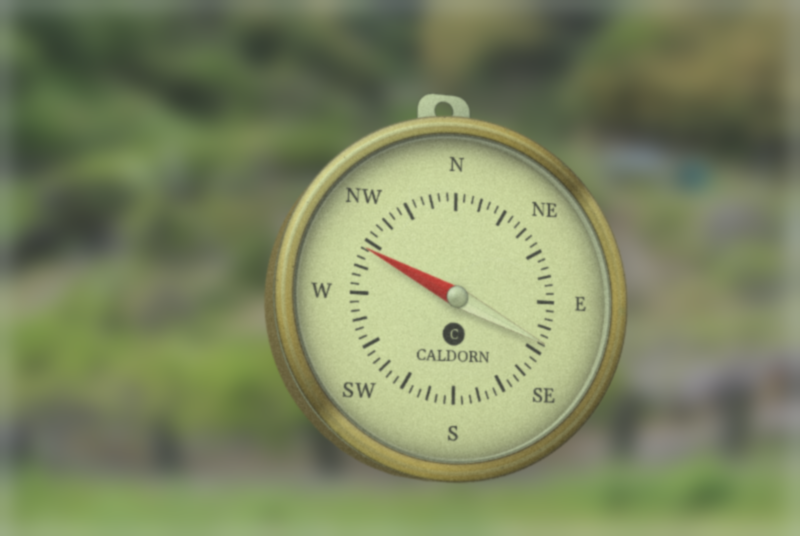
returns **295** °
